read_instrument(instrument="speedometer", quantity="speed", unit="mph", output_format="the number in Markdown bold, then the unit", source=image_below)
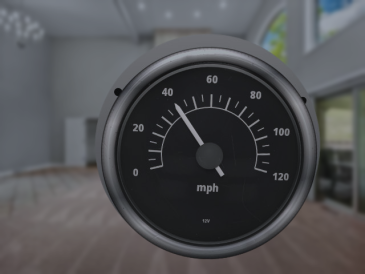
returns **40** mph
